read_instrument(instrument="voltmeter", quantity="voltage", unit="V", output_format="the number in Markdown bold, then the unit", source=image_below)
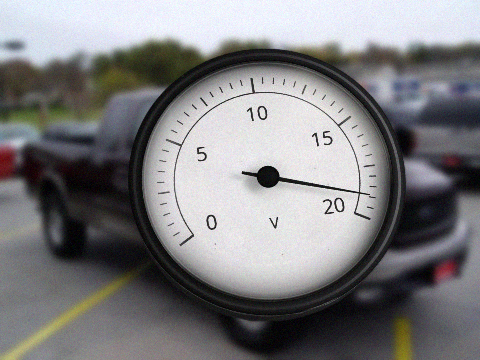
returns **19** V
